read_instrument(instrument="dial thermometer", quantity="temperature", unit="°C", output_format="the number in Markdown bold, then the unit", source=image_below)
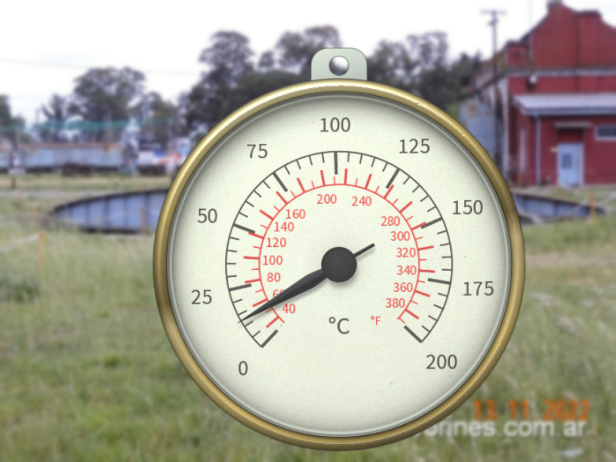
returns **12.5** °C
